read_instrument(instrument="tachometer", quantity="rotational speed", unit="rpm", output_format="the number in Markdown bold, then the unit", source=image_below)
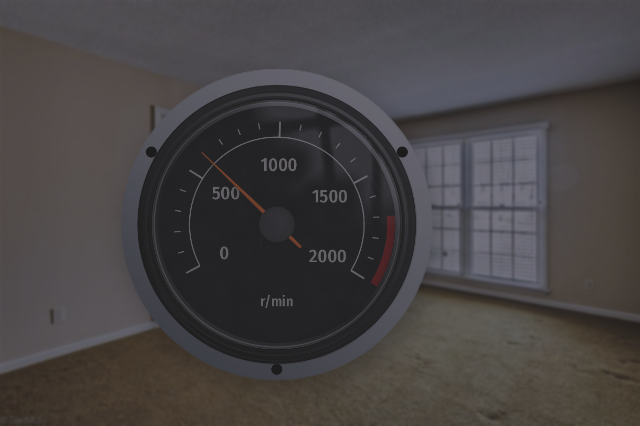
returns **600** rpm
